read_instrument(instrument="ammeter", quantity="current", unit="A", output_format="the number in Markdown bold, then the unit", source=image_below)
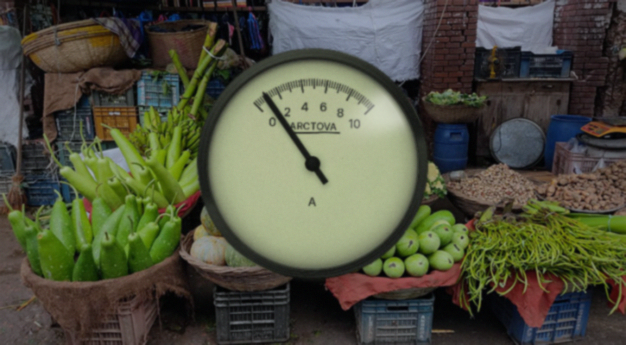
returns **1** A
